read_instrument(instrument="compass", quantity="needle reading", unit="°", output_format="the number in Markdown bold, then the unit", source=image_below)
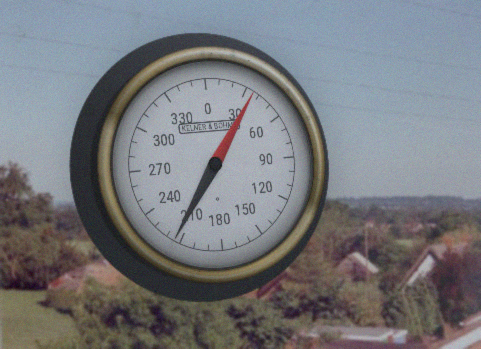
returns **35** °
